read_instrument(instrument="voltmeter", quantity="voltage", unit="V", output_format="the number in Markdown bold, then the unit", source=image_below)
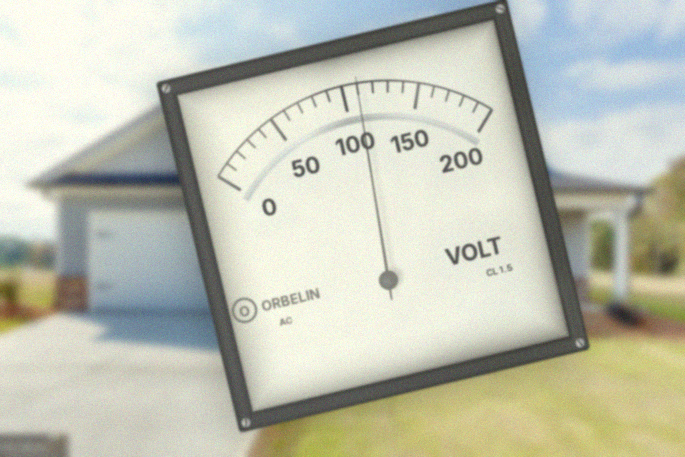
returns **110** V
